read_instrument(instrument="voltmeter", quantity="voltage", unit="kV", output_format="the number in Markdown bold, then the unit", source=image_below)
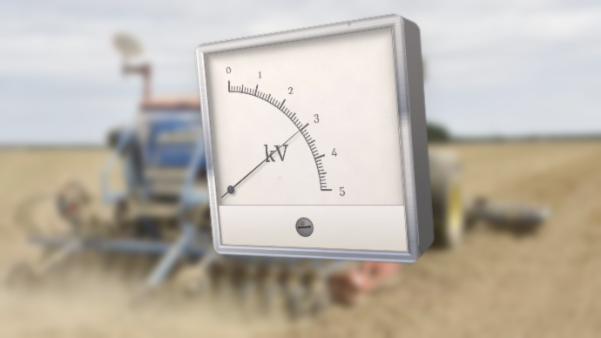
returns **3** kV
